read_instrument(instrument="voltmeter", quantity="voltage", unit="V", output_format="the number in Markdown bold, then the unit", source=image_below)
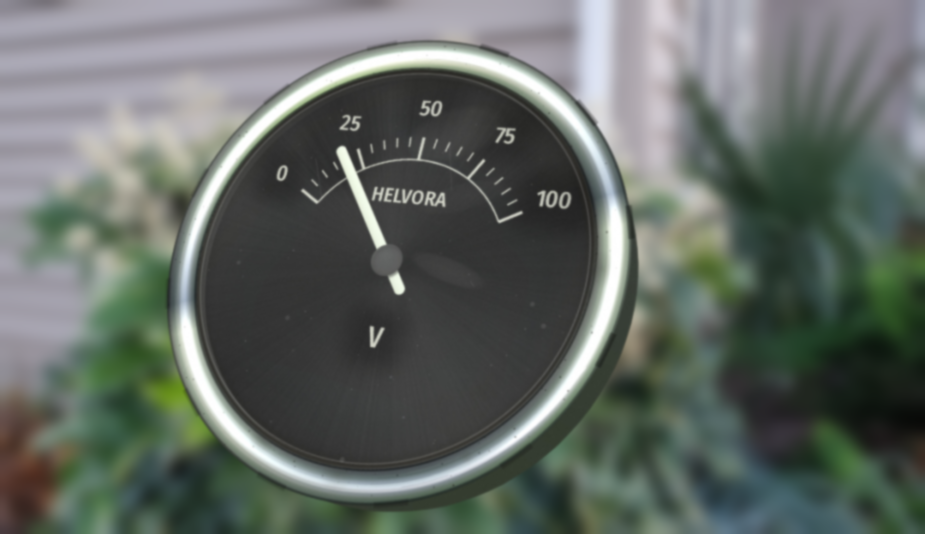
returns **20** V
